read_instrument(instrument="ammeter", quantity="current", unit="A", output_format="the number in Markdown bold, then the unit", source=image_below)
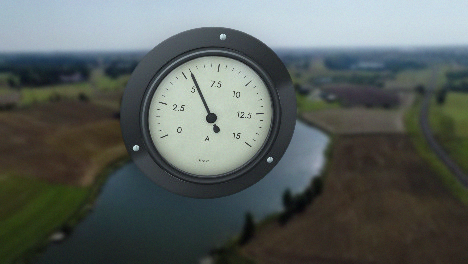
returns **5.5** A
